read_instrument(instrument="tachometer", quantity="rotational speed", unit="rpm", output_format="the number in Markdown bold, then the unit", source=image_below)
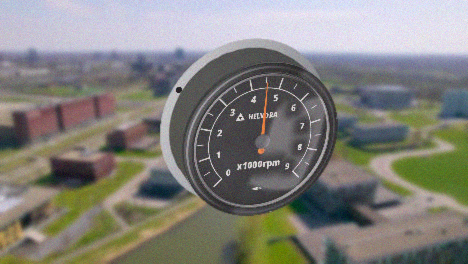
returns **4500** rpm
